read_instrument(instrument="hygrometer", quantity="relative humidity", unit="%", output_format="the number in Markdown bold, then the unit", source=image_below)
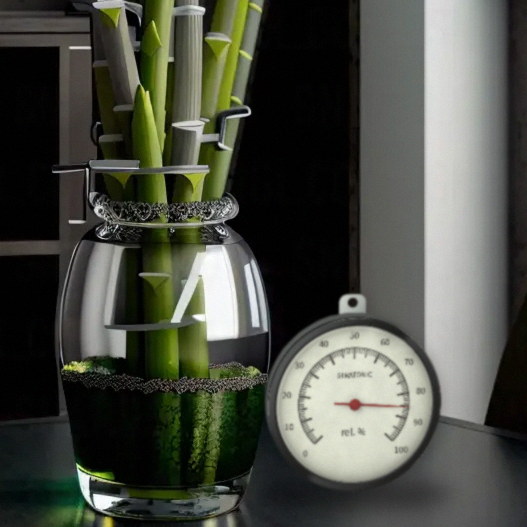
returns **85** %
